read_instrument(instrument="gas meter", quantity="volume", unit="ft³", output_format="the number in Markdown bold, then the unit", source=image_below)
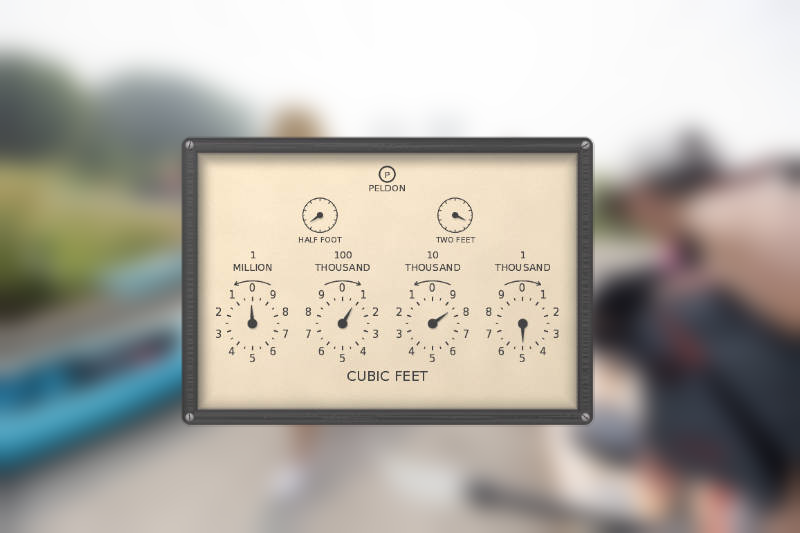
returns **8500** ft³
